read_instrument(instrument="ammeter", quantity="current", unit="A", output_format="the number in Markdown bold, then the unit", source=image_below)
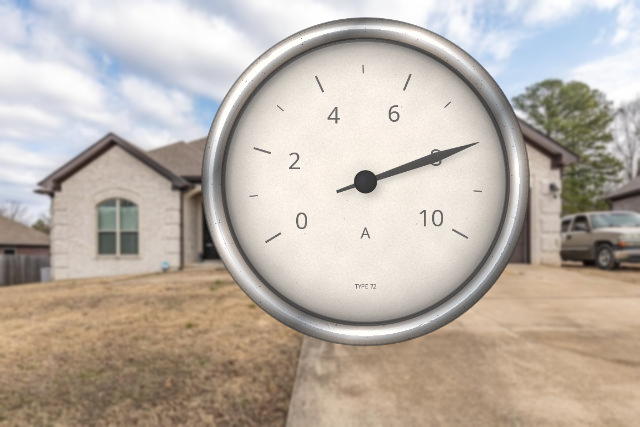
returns **8** A
